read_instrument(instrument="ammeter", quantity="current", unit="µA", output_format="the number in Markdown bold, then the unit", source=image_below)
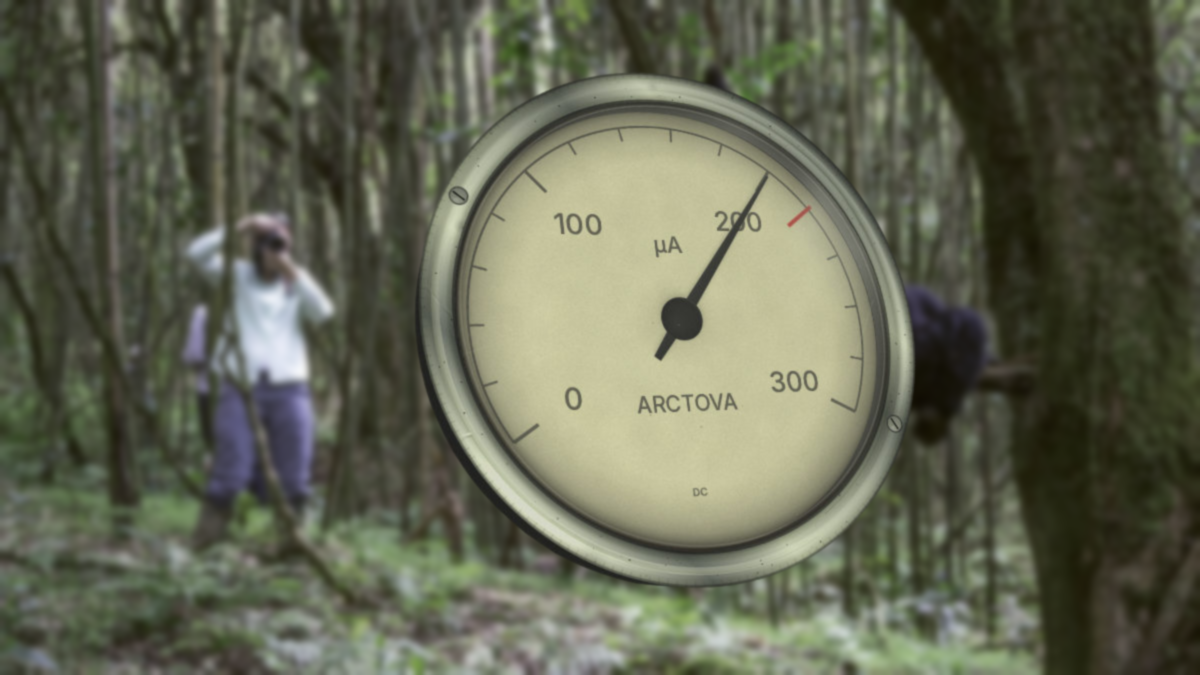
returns **200** µA
